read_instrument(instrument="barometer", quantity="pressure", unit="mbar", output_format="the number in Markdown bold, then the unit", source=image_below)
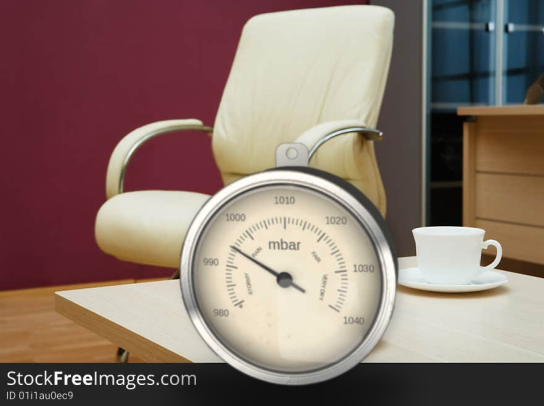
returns **995** mbar
